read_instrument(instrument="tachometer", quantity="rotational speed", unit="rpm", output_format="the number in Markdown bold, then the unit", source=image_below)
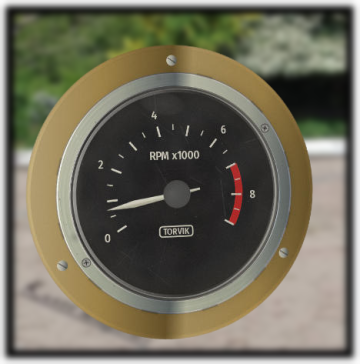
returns **750** rpm
